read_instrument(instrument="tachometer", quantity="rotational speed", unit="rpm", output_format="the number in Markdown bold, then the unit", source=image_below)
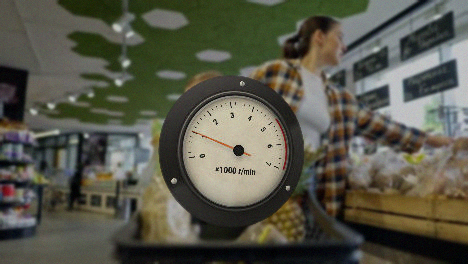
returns **1000** rpm
